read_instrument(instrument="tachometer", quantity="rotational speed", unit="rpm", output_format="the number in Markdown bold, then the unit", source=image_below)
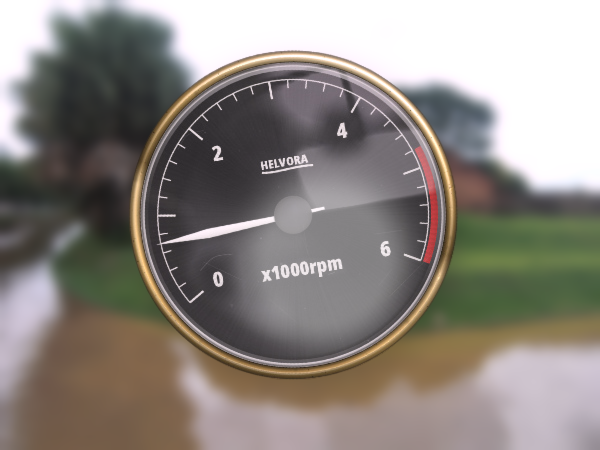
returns **700** rpm
